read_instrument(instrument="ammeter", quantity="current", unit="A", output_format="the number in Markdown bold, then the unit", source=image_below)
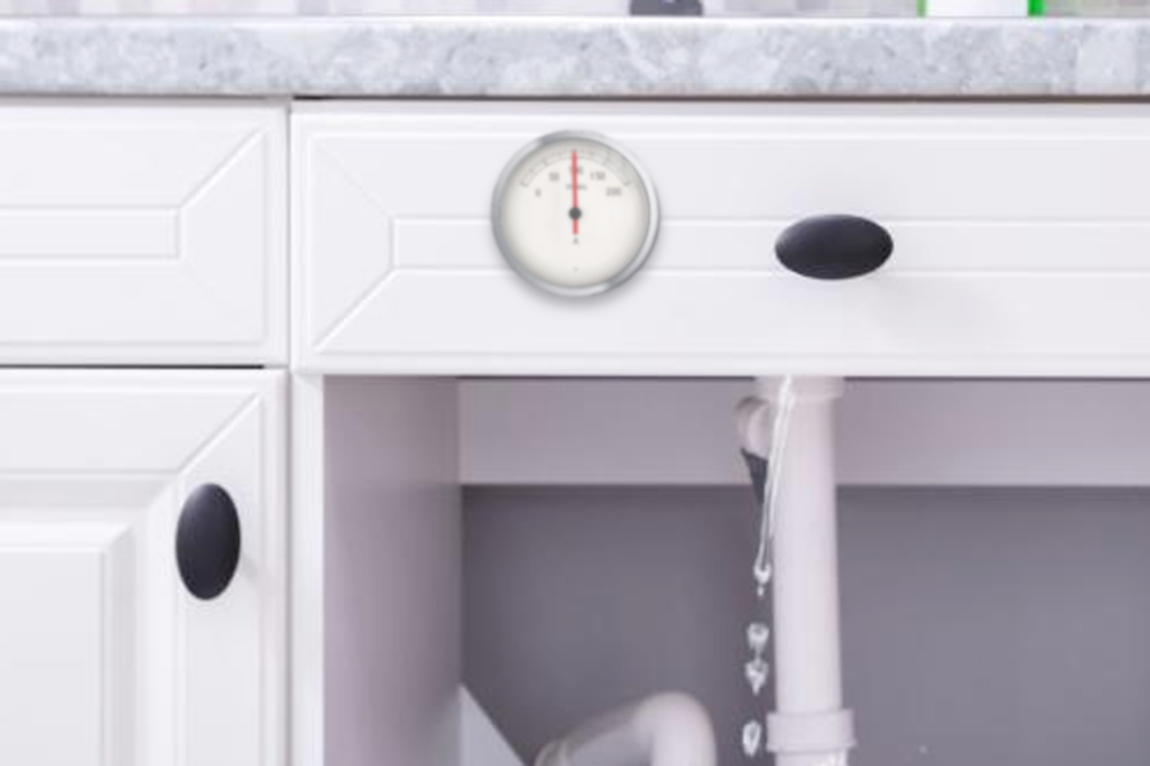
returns **100** A
